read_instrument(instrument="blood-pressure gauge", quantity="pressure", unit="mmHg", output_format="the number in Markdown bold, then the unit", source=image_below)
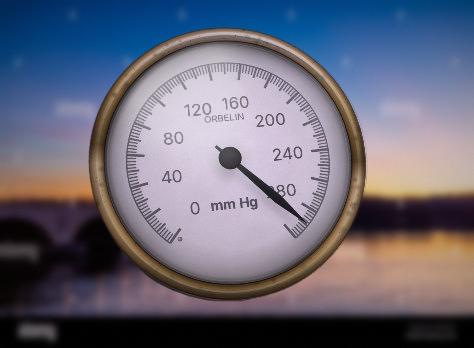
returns **290** mmHg
